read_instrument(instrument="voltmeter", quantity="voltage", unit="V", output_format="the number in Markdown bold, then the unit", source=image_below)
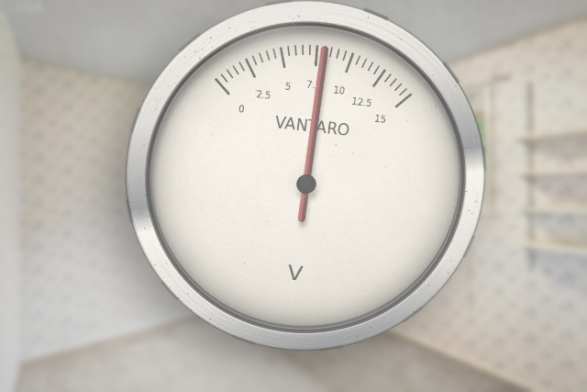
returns **8** V
